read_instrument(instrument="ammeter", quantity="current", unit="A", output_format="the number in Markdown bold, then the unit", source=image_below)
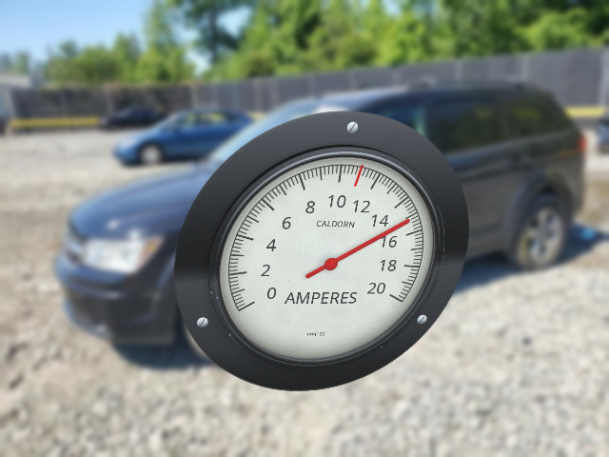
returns **15** A
